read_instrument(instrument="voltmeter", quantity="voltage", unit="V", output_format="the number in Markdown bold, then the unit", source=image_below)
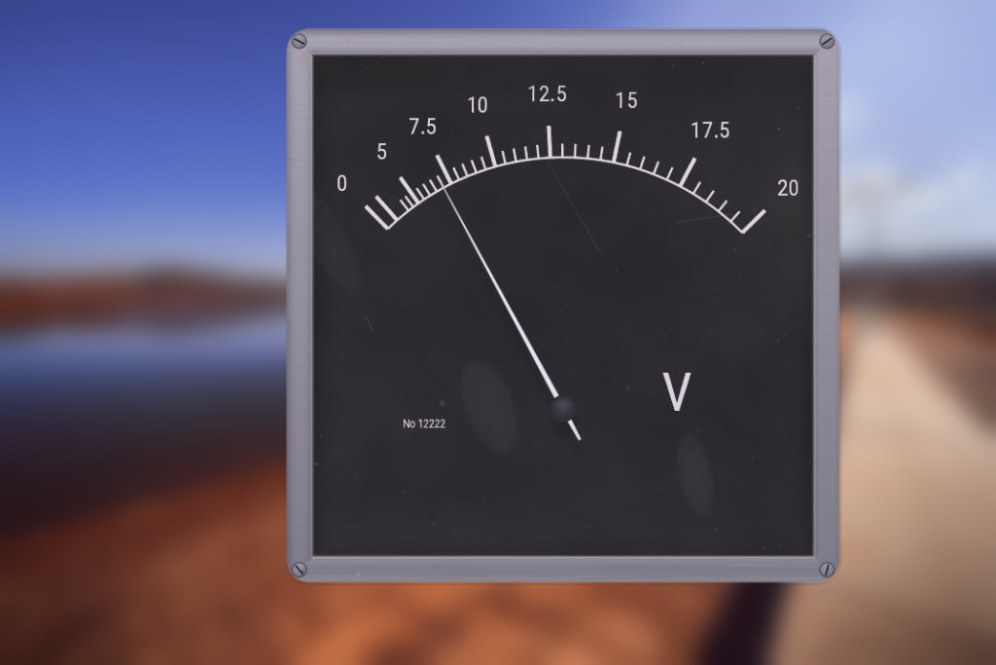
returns **7** V
